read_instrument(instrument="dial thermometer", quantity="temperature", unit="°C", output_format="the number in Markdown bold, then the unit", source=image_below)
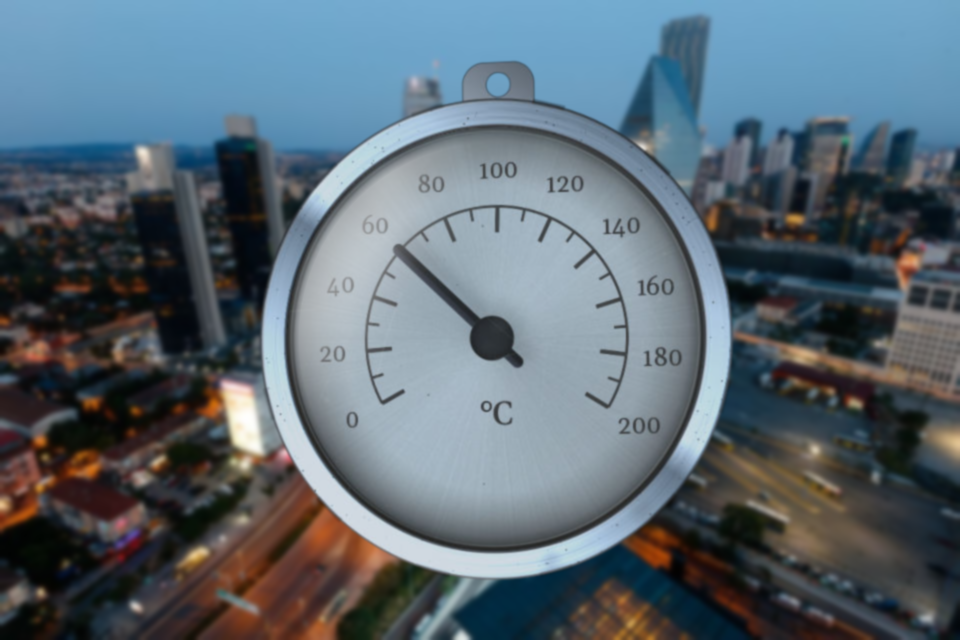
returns **60** °C
